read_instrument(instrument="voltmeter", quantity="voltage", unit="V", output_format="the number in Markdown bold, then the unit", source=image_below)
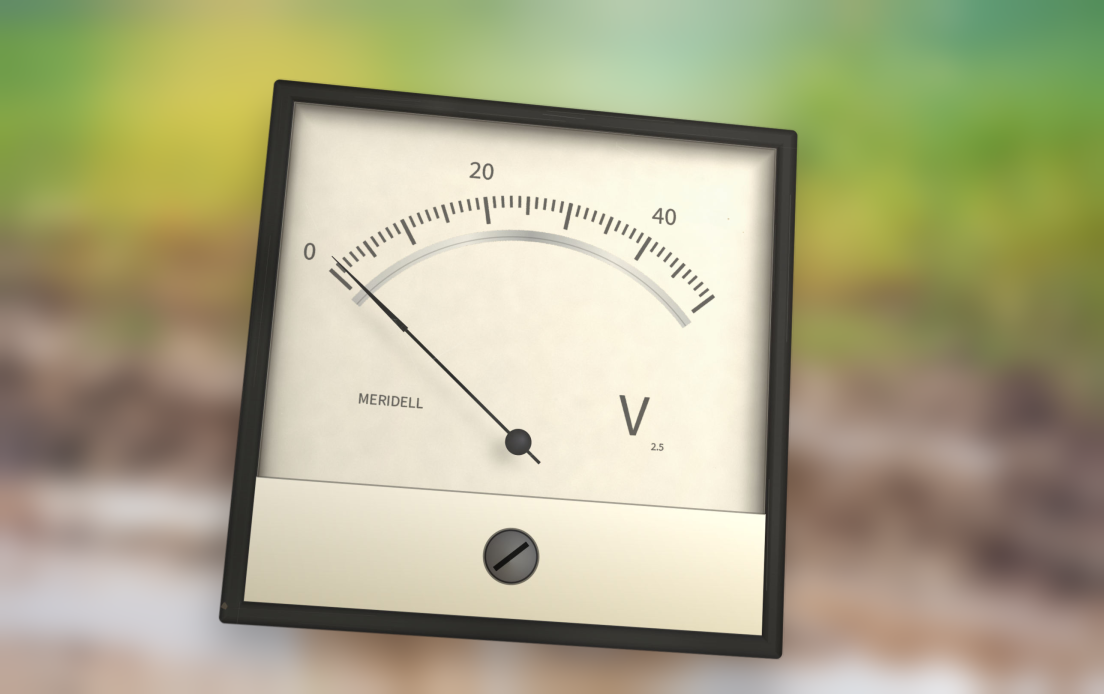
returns **1** V
